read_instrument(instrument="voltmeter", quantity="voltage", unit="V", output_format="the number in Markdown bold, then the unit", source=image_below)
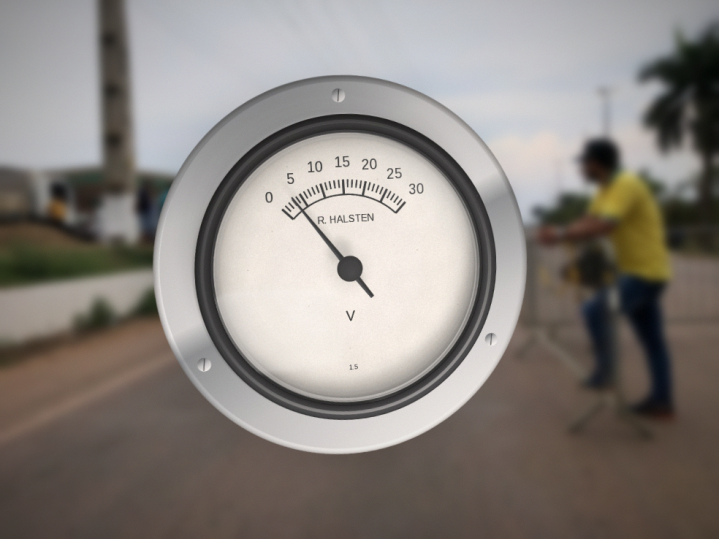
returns **3** V
